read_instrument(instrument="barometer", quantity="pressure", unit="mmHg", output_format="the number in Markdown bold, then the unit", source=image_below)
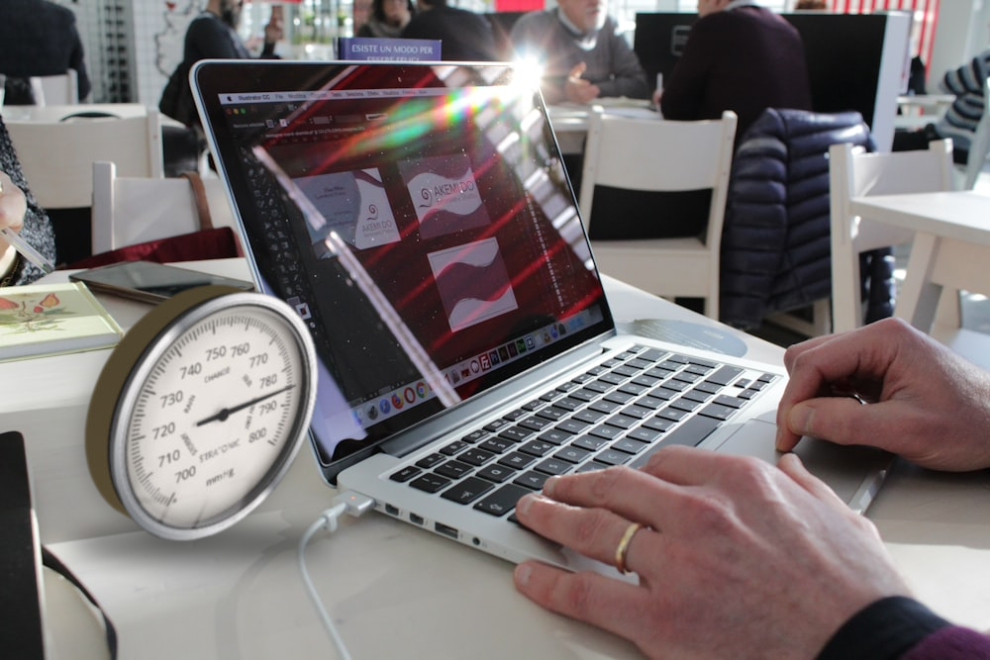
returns **785** mmHg
